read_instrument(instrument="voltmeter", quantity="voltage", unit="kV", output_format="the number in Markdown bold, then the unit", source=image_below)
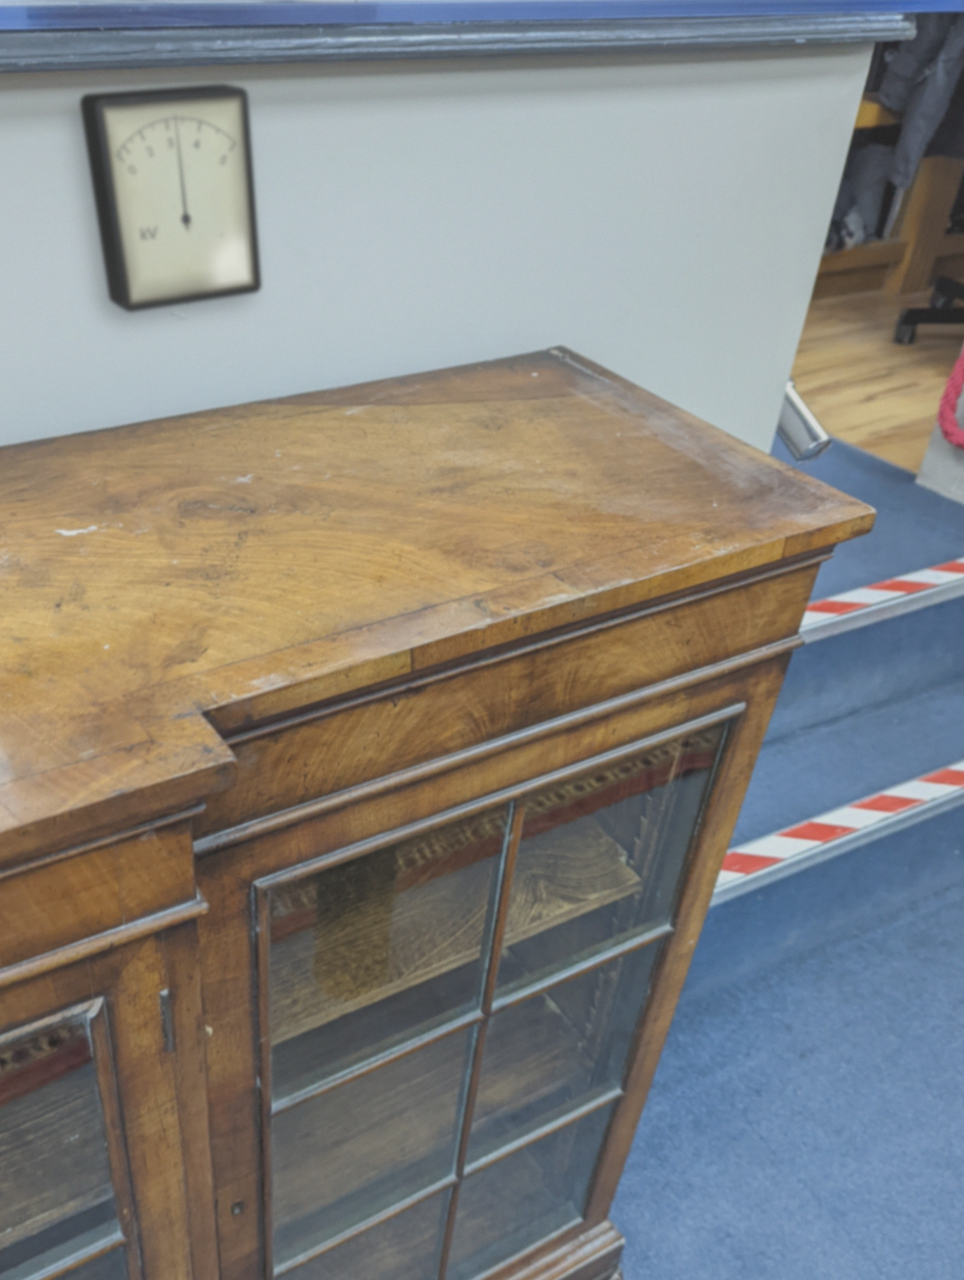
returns **3.25** kV
